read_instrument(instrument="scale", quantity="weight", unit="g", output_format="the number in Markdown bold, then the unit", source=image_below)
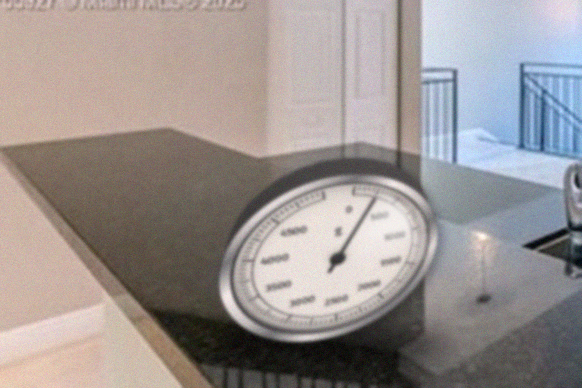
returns **250** g
